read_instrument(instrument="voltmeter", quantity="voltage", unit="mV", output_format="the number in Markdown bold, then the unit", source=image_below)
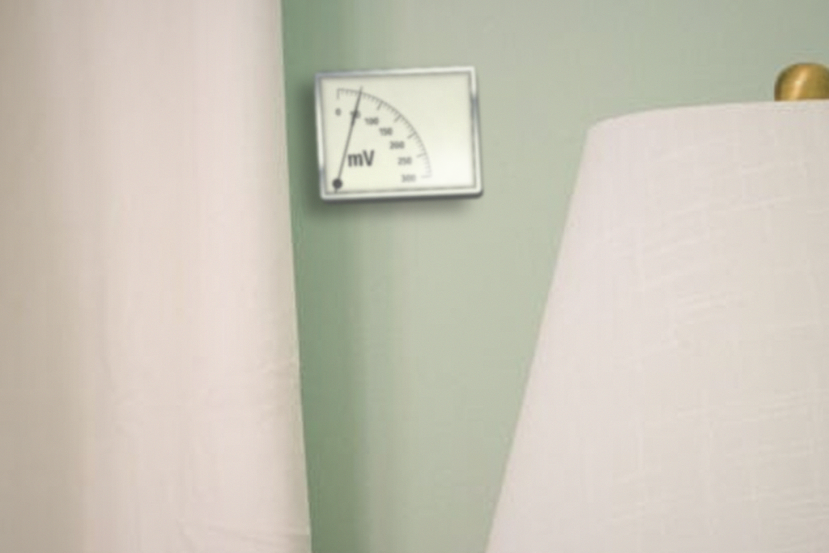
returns **50** mV
